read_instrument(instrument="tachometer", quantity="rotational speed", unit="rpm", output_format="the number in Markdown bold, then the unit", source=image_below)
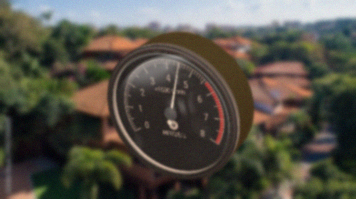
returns **4500** rpm
